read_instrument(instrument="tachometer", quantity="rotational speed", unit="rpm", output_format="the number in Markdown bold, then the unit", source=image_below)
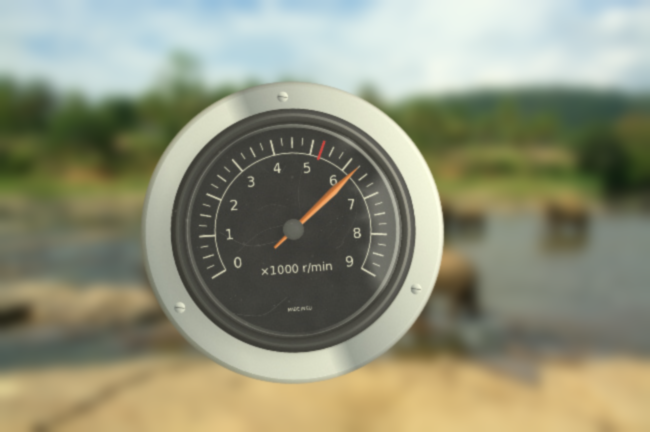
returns **6250** rpm
